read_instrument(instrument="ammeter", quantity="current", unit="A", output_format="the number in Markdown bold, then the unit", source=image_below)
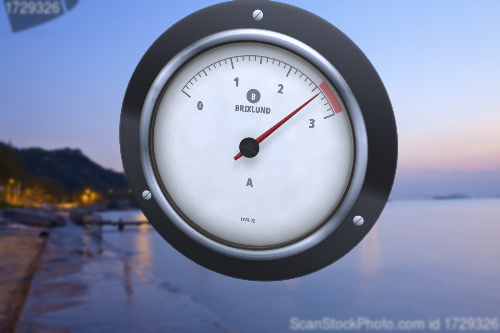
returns **2.6** A
